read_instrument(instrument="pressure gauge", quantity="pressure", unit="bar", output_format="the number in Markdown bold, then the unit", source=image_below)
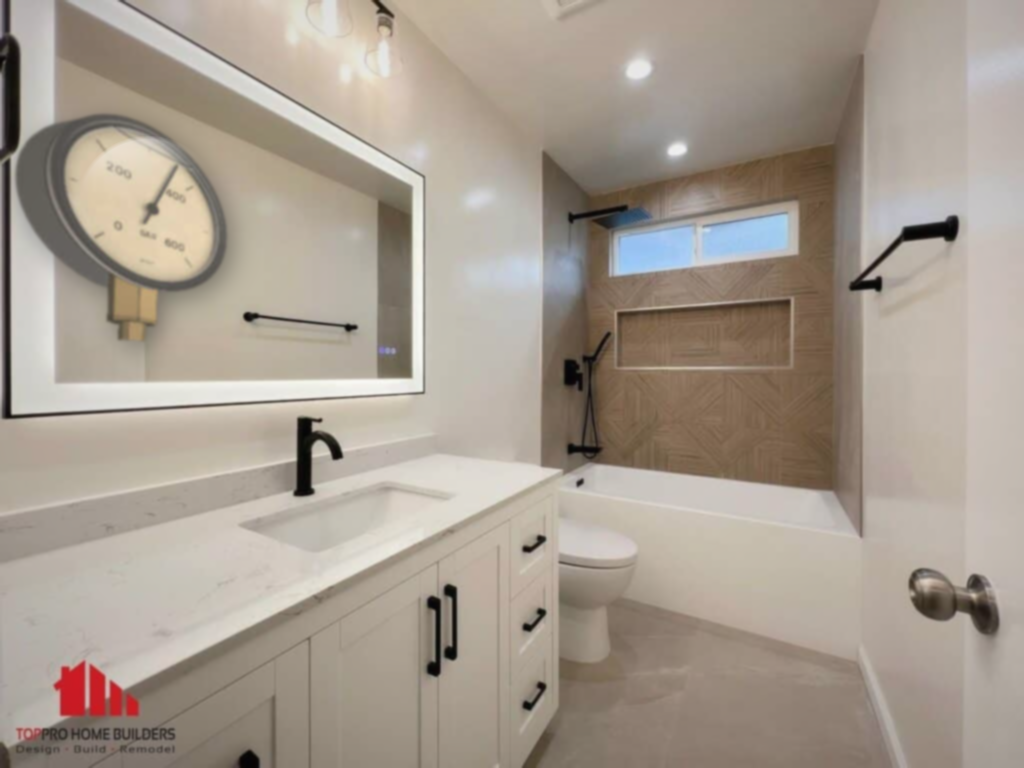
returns **350** bar
